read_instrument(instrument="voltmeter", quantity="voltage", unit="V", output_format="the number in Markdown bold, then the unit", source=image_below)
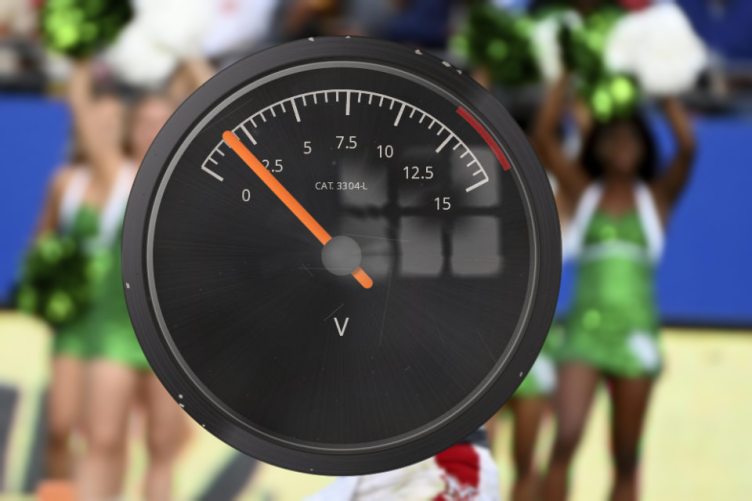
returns **1.75** V
